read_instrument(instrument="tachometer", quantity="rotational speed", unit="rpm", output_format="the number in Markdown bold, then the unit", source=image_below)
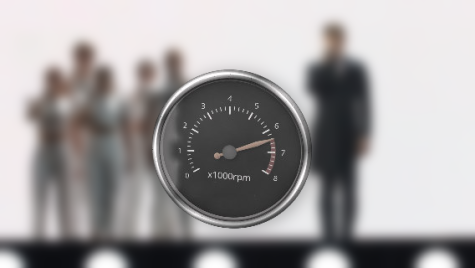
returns **6400** rpm
